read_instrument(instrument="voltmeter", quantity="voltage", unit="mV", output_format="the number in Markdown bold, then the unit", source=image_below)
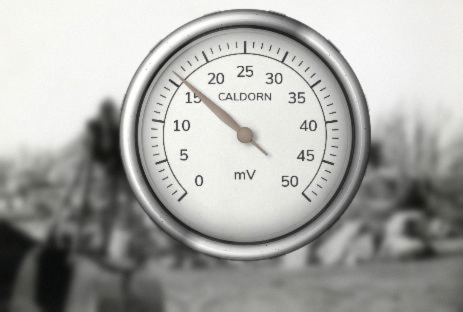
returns **16** mV
